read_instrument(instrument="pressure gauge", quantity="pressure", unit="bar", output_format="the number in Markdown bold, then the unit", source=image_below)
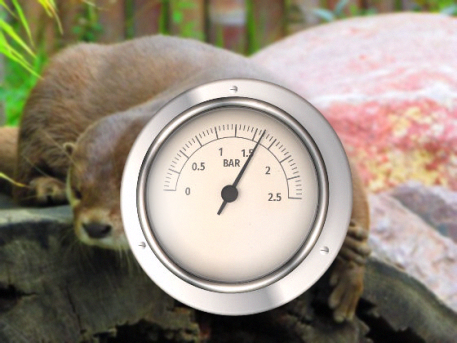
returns **1.6** bar
